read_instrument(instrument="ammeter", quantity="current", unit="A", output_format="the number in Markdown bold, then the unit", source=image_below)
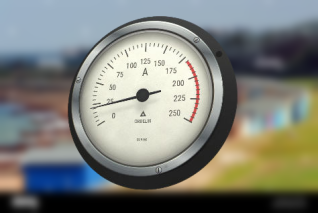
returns **20** A
